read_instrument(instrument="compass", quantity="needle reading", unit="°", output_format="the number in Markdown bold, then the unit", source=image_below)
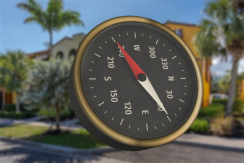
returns **240** °
